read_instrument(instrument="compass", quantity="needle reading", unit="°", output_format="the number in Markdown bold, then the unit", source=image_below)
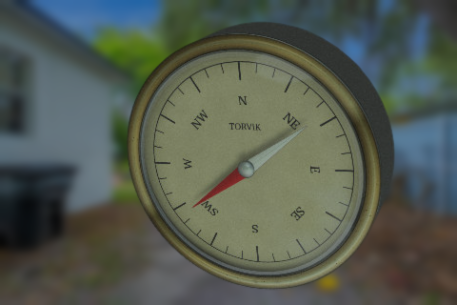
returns **235** °
